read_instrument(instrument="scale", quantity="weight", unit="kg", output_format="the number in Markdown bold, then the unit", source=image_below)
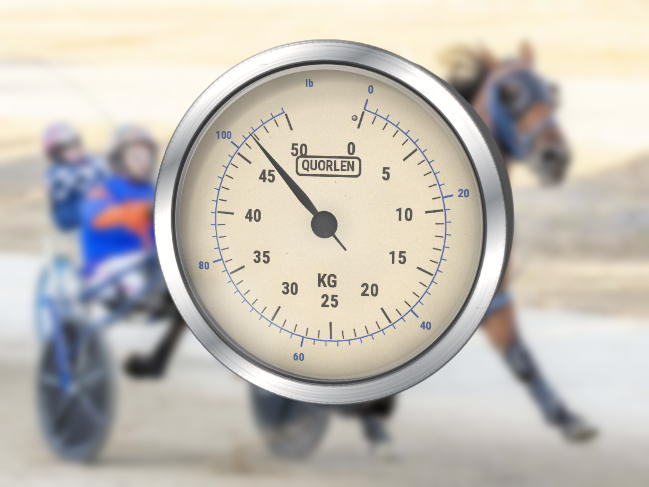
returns **47** kg
